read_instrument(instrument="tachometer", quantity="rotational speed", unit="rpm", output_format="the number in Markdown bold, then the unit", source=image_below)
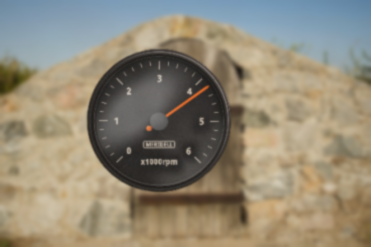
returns **4200** rpm
